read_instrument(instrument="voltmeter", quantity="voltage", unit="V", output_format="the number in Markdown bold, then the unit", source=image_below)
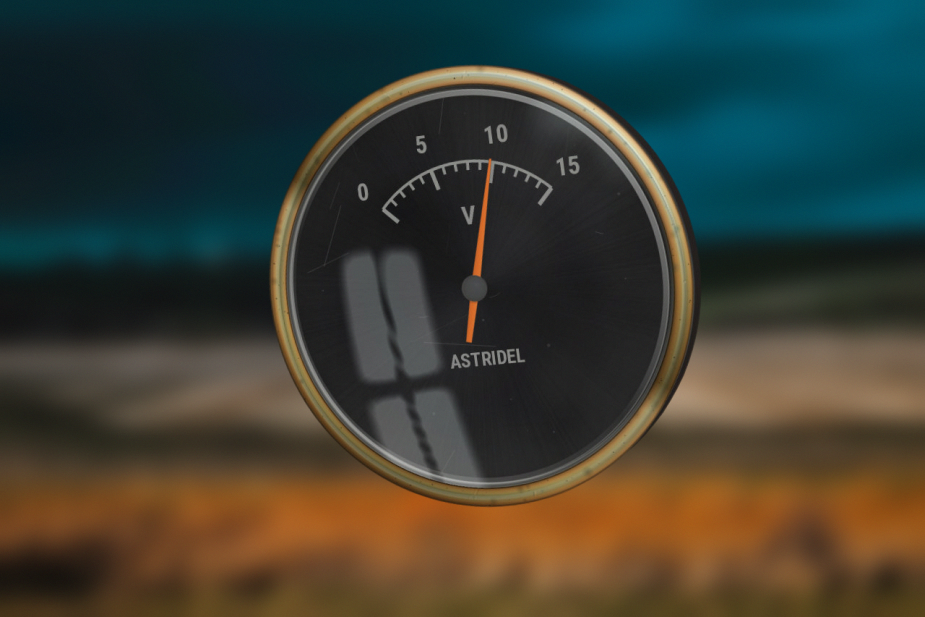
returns **10** V
